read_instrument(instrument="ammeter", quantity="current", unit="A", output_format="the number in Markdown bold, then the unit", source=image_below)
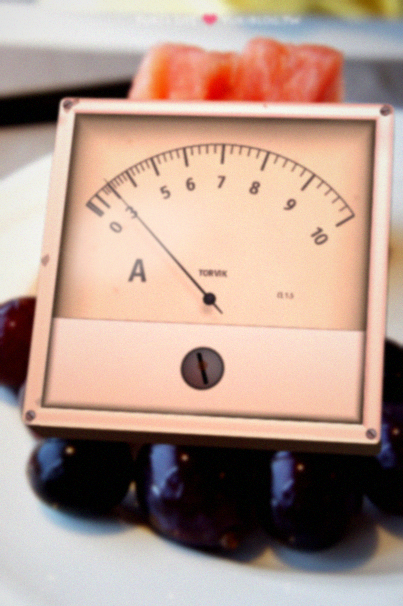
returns **3** A
